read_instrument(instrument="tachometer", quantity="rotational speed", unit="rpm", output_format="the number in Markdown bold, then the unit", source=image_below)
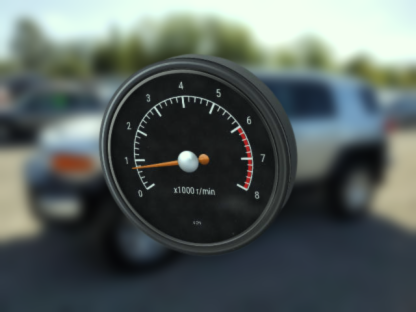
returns **800** rpm
